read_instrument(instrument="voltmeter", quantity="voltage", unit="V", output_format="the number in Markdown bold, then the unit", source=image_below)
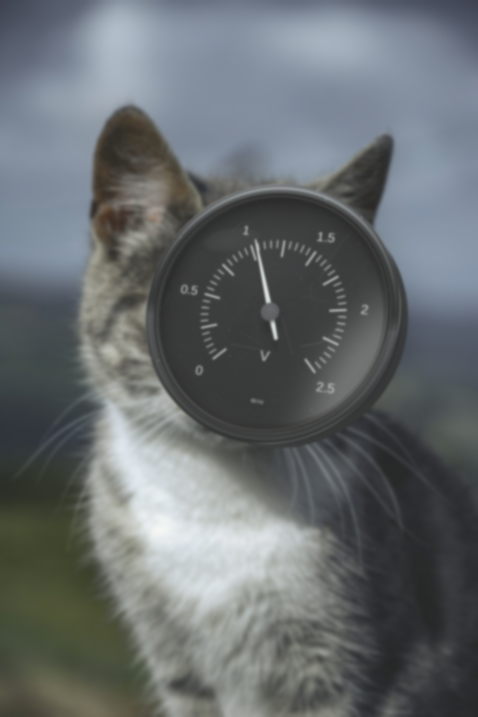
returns **1.05** V
